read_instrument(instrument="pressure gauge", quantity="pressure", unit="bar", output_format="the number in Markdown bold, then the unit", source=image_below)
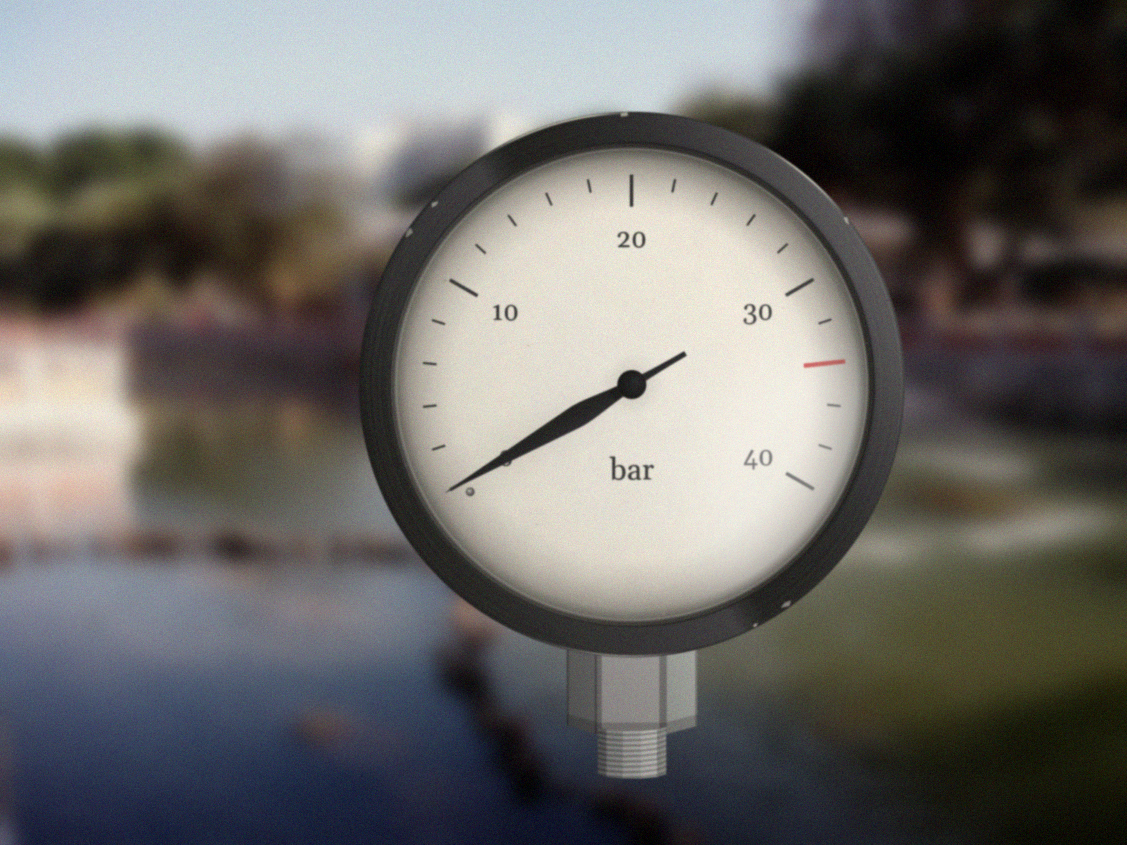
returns **0** bar
